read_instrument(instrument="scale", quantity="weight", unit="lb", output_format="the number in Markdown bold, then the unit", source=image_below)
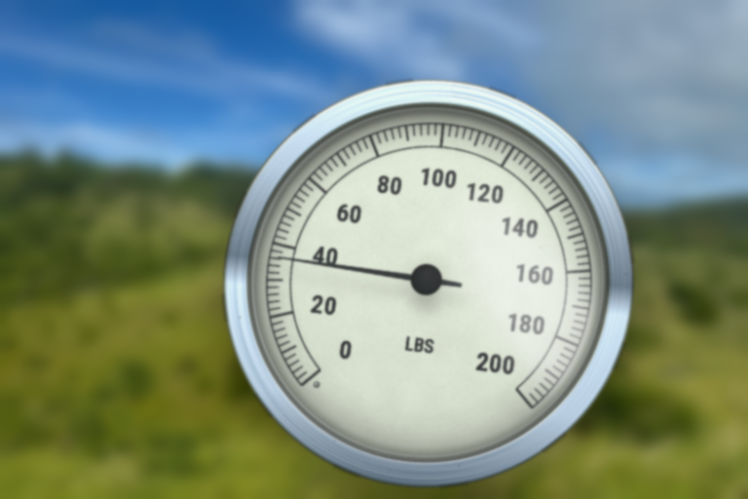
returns **36** lb
